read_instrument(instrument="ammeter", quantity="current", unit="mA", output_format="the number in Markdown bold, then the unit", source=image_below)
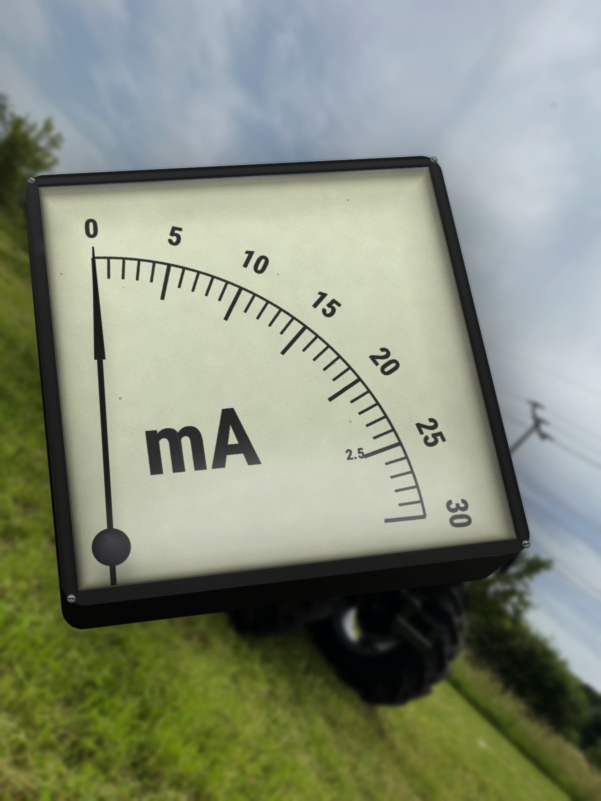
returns **0** mA
